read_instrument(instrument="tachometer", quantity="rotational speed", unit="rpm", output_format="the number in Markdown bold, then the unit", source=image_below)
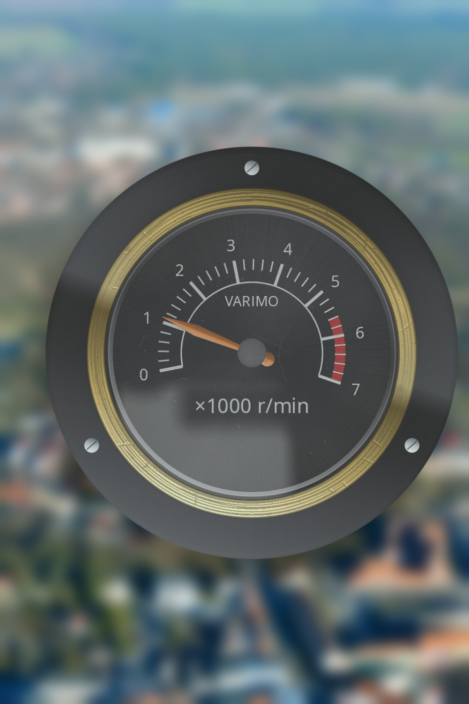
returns **1100** rpm
